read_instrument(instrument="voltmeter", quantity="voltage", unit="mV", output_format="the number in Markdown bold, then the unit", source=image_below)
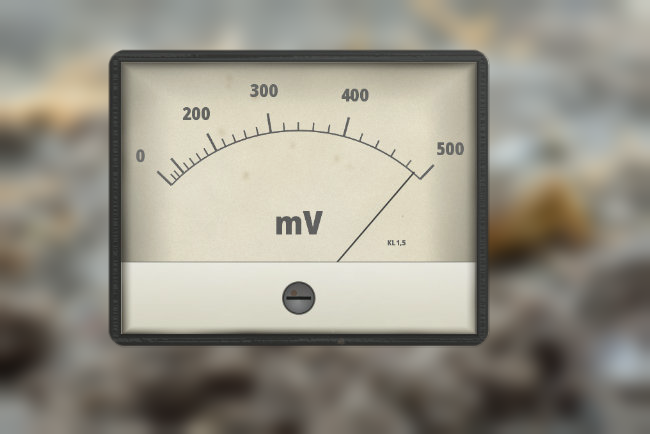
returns **490** mV
